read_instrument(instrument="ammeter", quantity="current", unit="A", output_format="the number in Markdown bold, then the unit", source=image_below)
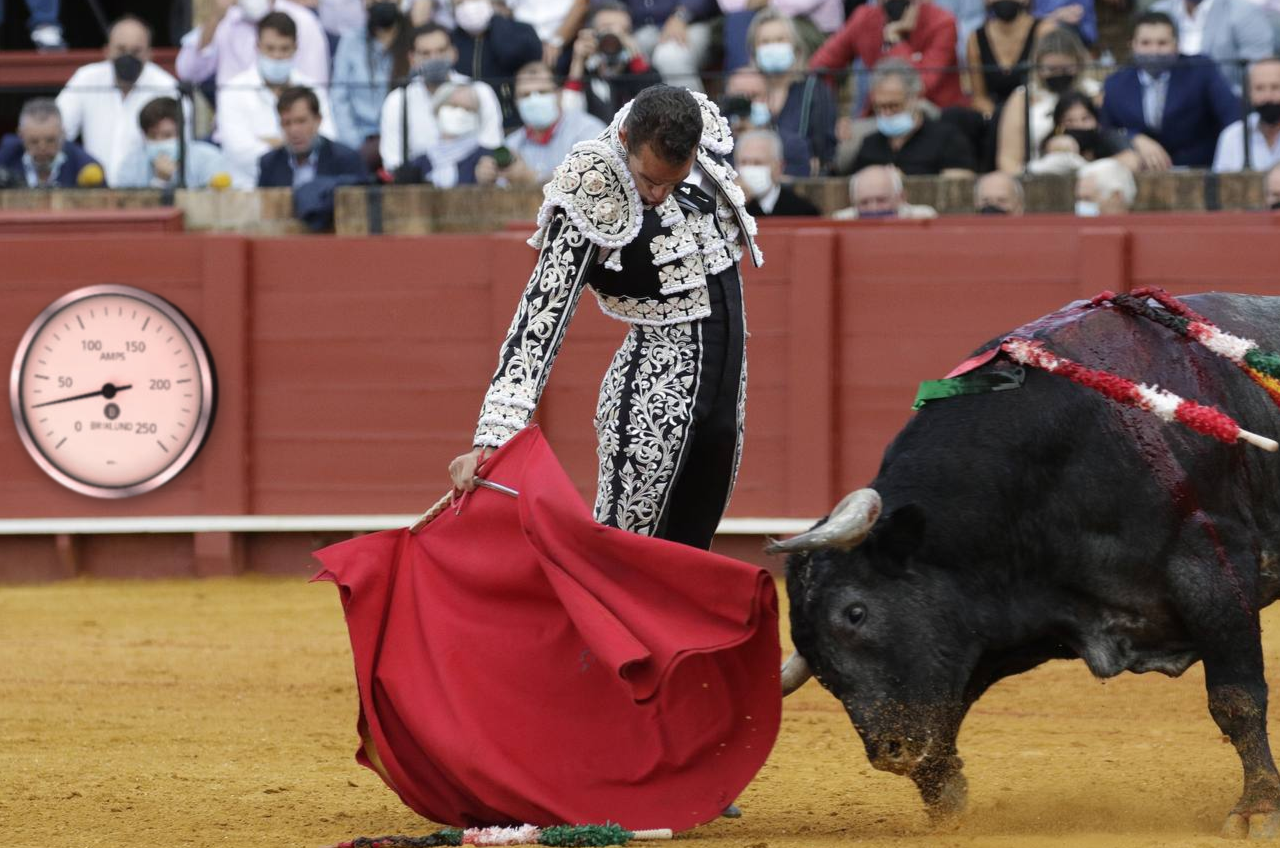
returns **30** A
